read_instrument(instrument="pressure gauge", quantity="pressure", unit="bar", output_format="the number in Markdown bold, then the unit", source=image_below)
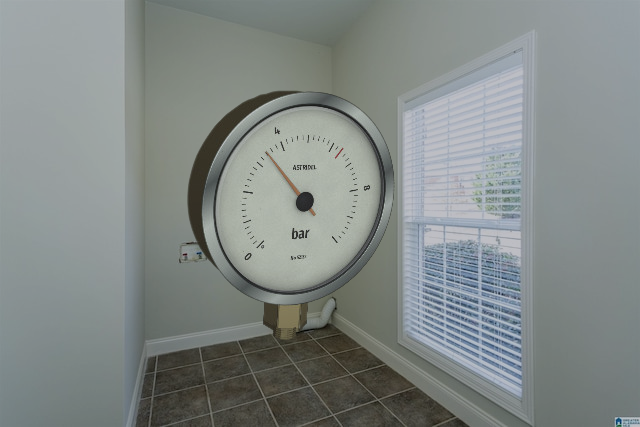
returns **3.4** bar
